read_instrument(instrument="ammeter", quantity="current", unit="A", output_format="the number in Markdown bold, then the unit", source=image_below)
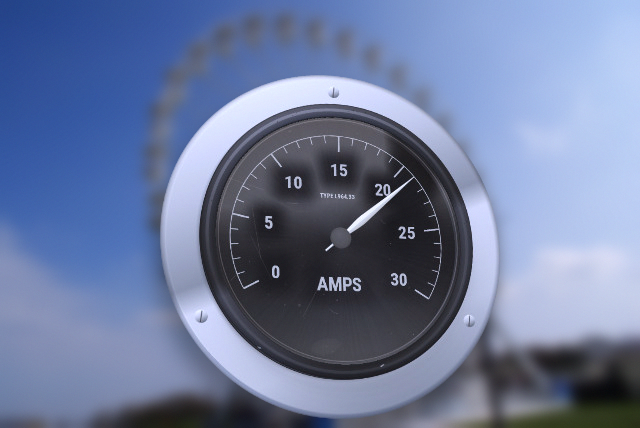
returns **21** A
